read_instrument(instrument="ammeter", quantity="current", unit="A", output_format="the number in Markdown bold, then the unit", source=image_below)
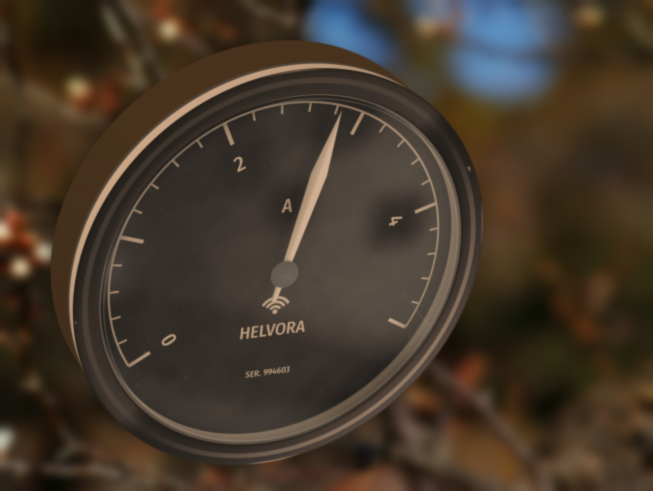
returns **2.8** A
